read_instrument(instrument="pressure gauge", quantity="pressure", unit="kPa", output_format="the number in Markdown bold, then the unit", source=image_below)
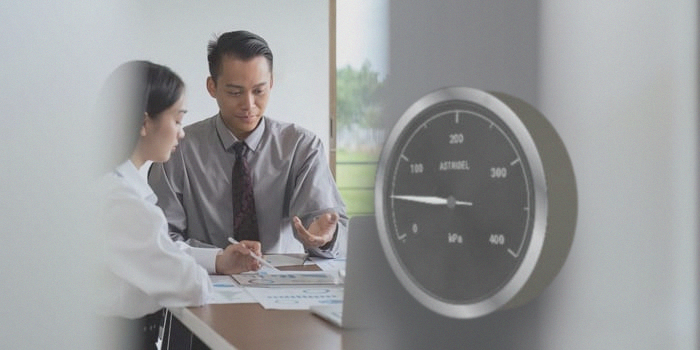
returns **50** kPa
